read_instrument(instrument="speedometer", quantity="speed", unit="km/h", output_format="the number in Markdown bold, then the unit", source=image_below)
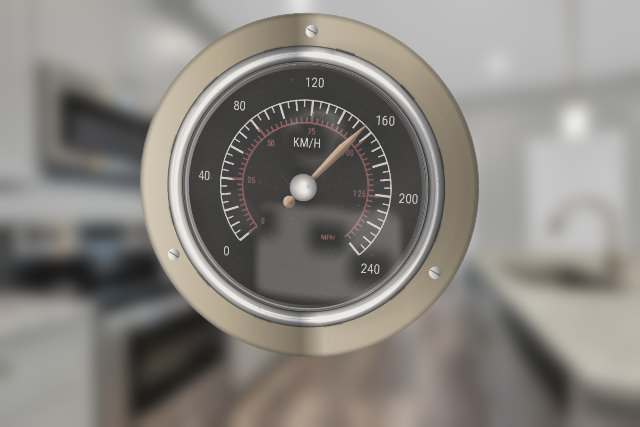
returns **155** km/h
